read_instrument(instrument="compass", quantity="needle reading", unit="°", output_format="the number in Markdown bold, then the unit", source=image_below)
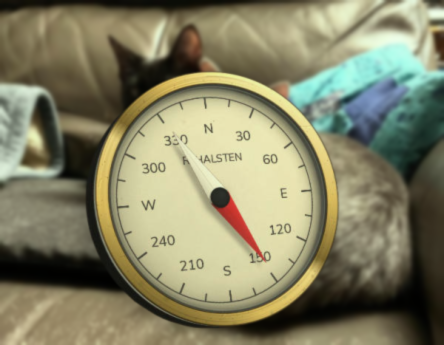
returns **150** °
